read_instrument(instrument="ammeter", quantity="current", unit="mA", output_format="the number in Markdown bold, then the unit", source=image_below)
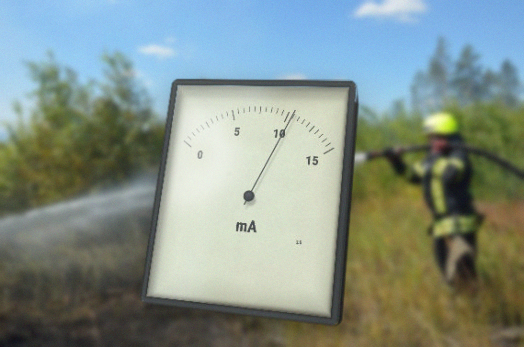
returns **10.5** mA
